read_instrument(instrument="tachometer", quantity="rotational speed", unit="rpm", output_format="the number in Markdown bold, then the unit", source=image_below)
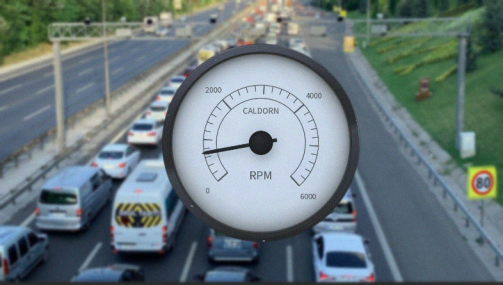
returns **700** rpm
